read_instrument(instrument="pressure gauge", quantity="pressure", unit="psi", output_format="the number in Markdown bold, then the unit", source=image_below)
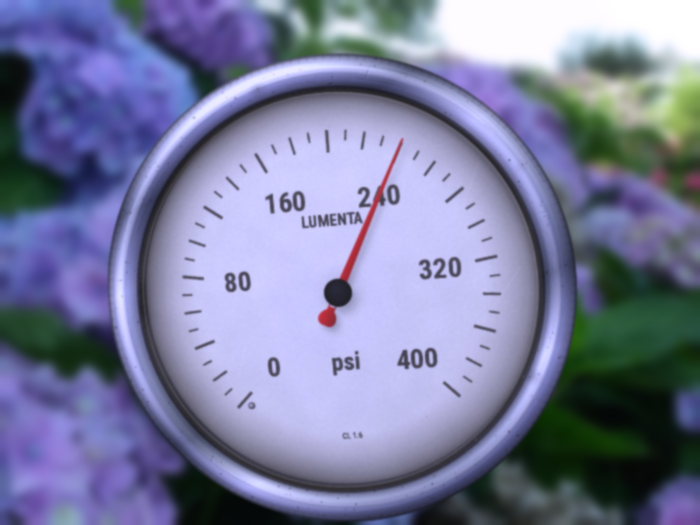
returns **240** psi
